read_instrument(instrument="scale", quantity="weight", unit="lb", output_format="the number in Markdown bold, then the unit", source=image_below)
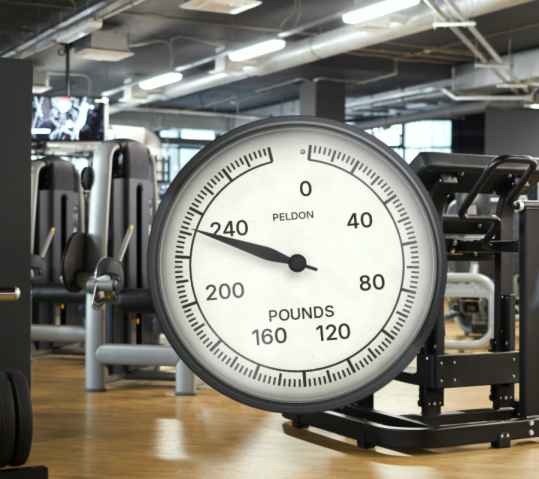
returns **232** lb
